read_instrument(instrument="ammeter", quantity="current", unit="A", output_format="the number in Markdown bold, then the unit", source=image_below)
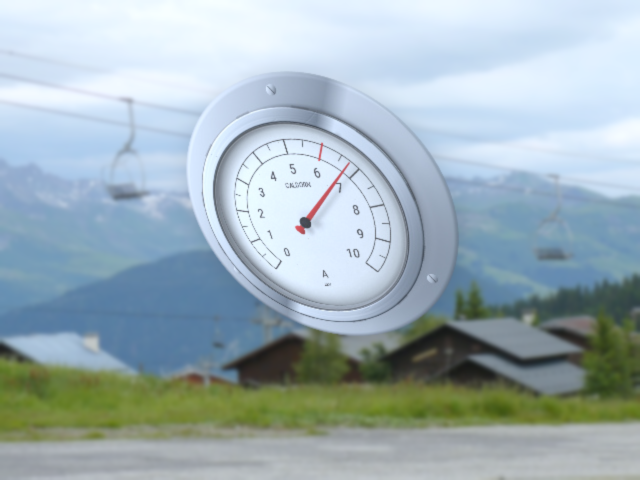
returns **6.75** A
